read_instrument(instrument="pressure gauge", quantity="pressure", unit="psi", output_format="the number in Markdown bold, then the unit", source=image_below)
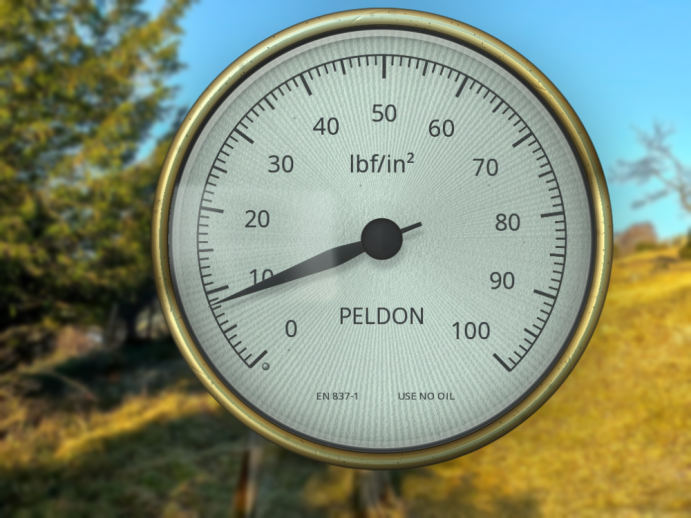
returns **8.5** psi
